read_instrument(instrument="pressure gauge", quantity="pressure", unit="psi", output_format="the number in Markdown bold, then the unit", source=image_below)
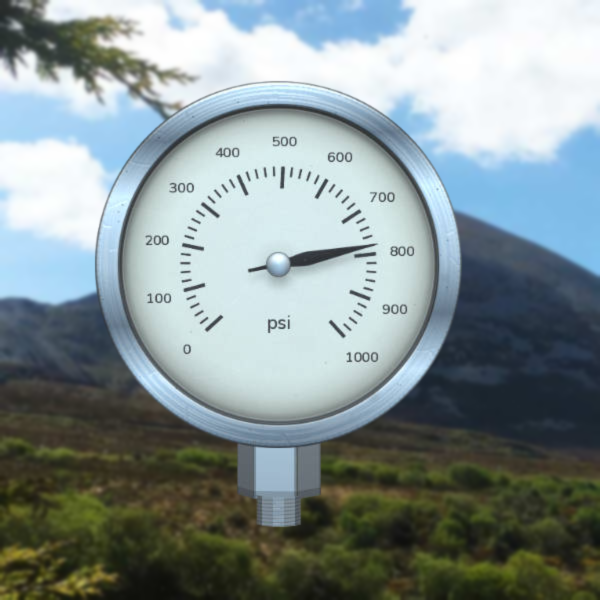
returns **780** psi
